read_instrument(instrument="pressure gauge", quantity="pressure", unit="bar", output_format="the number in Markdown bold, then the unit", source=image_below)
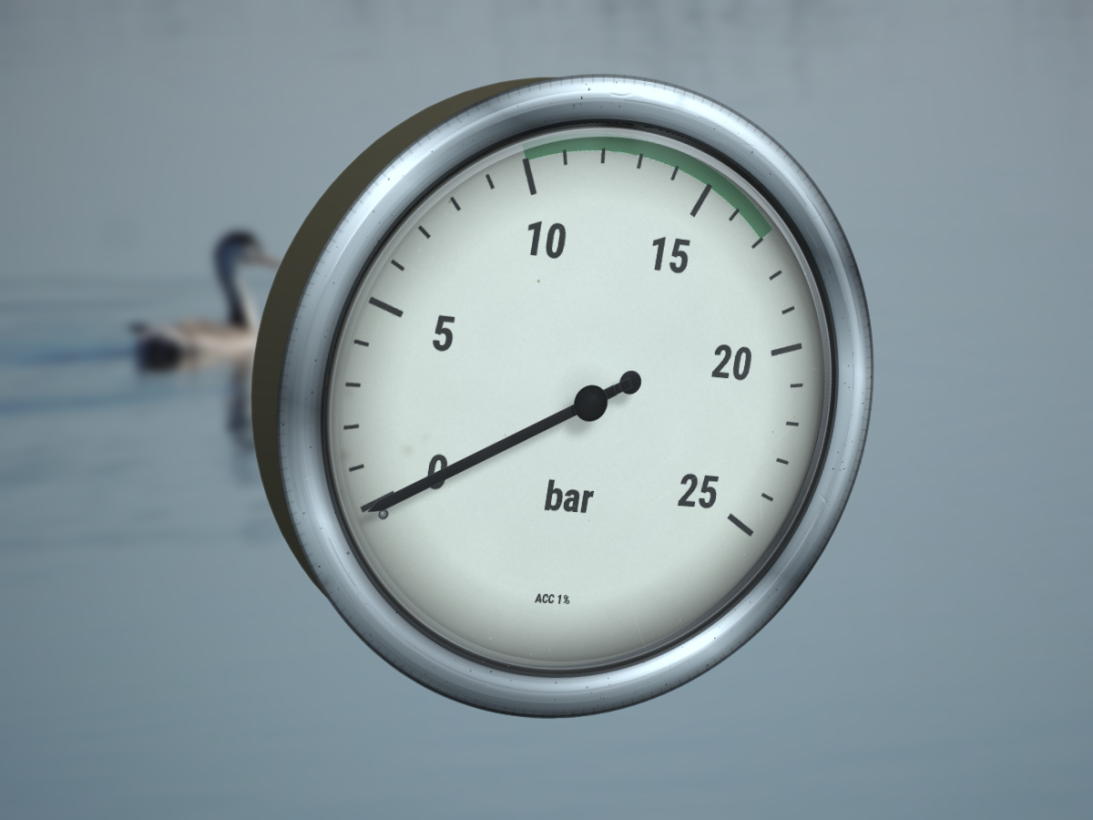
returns **0** bar
